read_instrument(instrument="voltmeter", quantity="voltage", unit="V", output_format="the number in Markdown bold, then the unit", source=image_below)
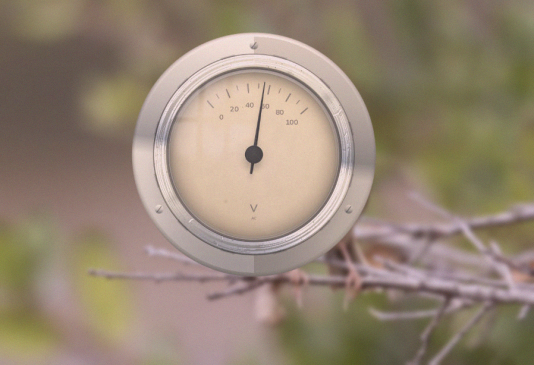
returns **55** V
